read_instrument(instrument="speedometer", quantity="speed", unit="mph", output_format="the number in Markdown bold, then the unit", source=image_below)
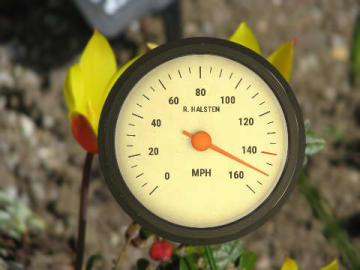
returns **150** mph
